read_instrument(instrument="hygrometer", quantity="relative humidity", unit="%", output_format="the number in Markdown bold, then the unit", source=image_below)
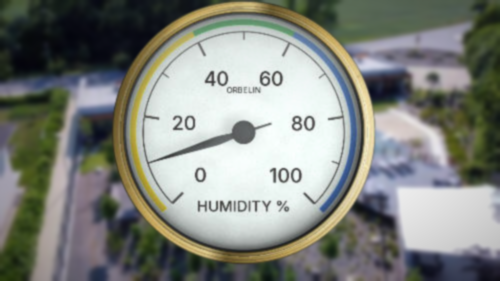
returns **10** %
